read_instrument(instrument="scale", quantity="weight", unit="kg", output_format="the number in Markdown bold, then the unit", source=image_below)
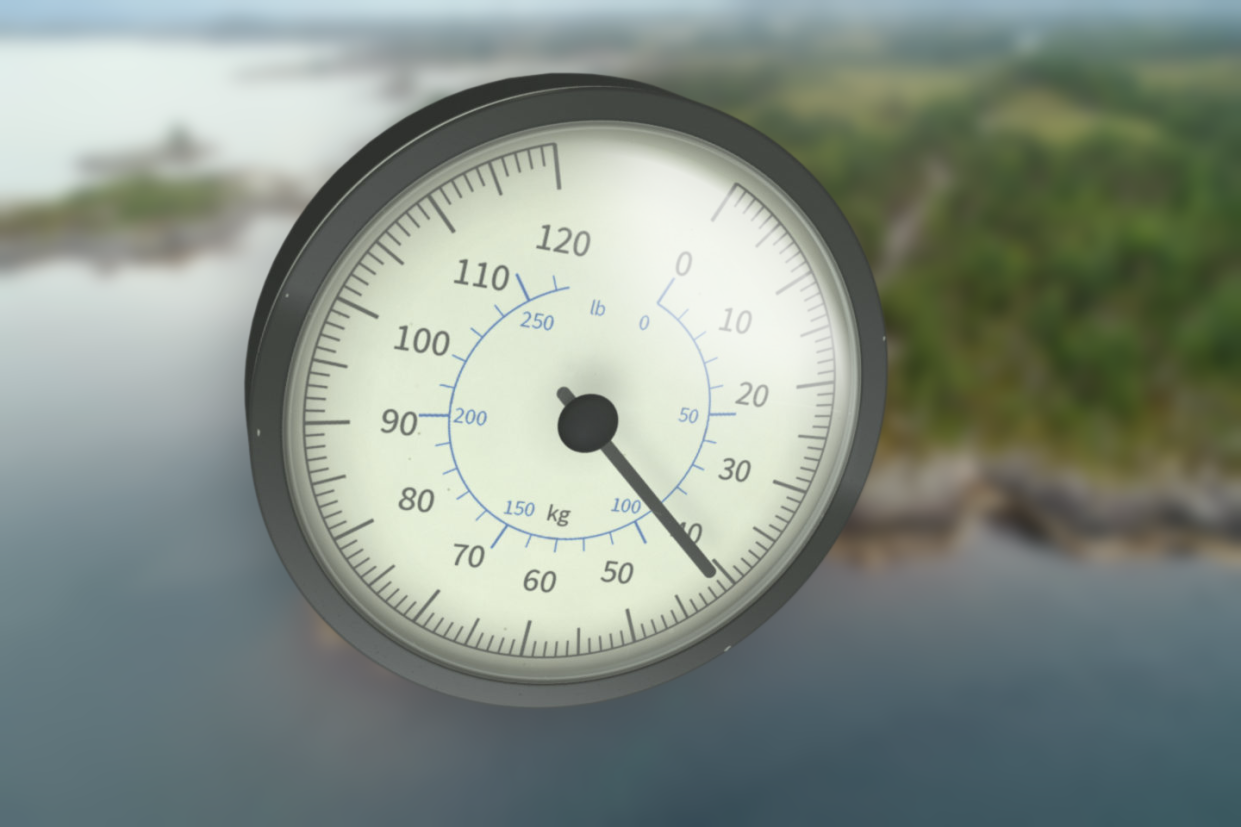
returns **41** kg
